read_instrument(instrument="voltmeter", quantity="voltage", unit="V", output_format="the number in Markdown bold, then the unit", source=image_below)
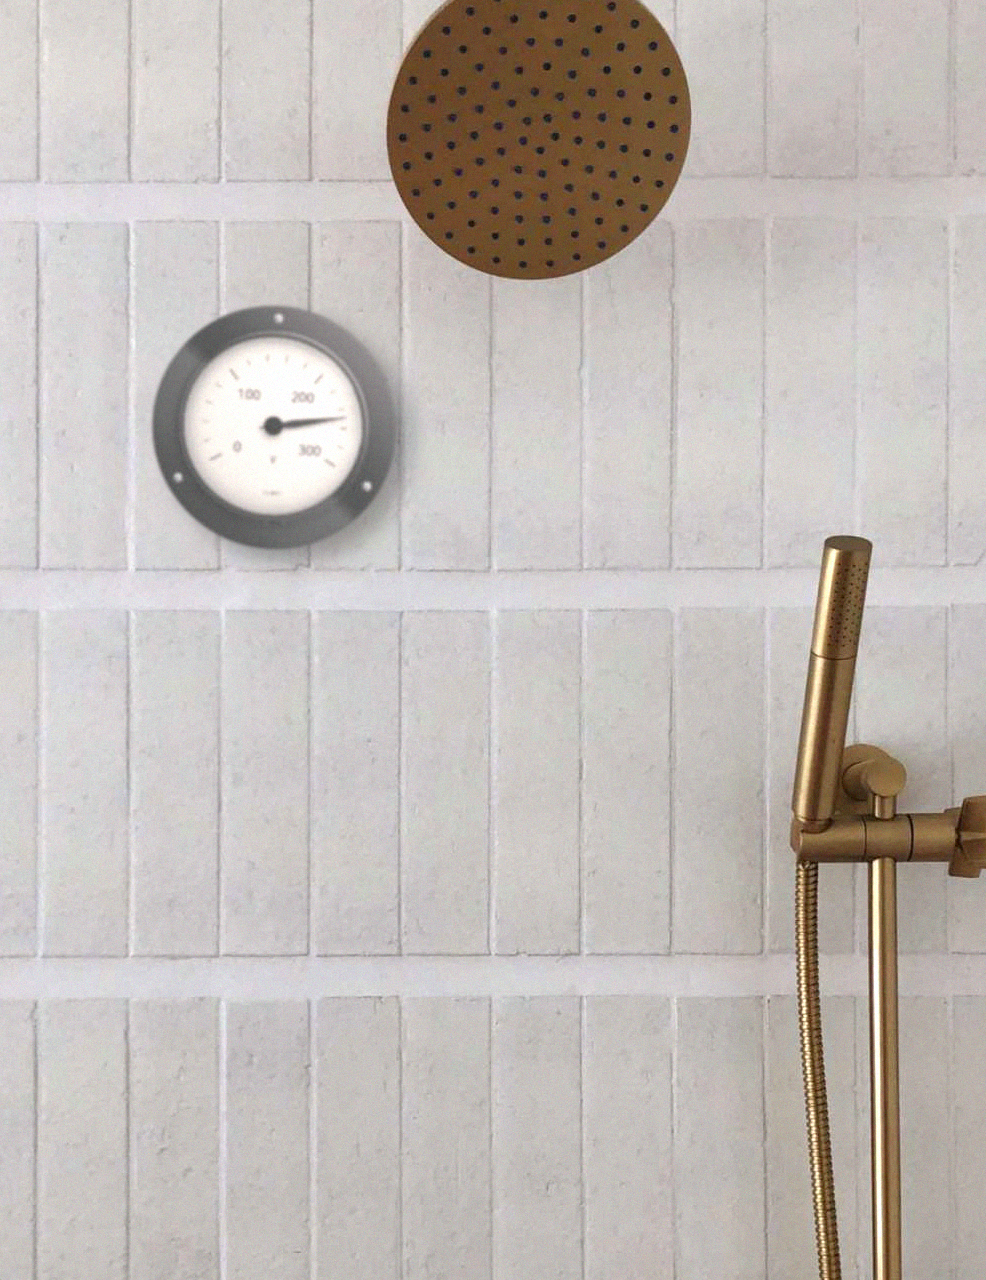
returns **250** V
